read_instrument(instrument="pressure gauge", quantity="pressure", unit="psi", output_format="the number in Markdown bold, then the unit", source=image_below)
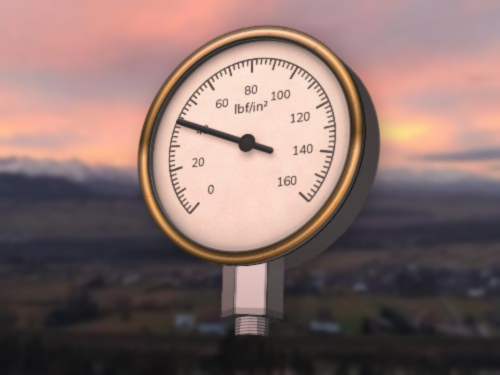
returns **40** psi
